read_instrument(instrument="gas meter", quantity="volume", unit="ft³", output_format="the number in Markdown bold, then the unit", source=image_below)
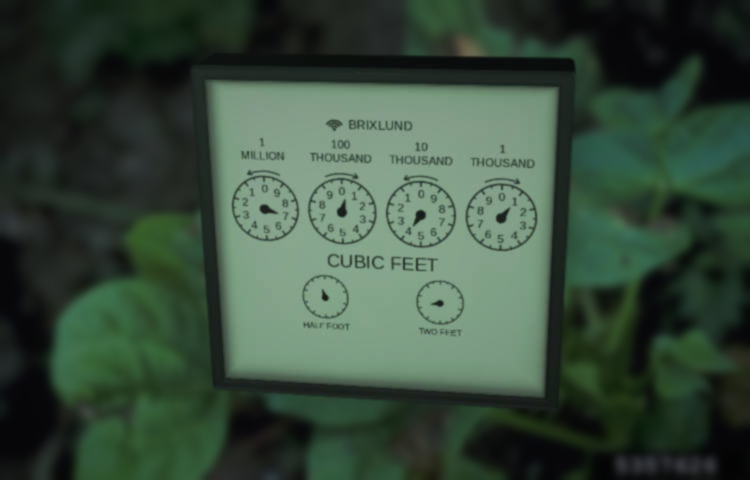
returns **704100** ft³
